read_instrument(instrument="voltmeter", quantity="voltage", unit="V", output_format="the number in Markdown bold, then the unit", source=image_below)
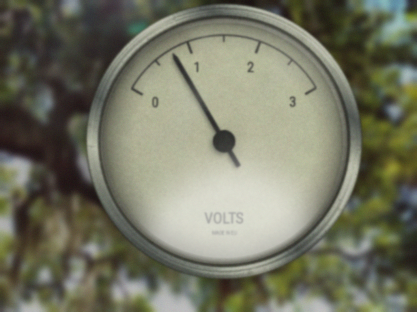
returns **0.75** V
